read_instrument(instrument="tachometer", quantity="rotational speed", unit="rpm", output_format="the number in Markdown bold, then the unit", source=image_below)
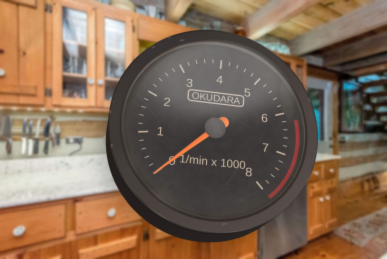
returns **0** rpm
